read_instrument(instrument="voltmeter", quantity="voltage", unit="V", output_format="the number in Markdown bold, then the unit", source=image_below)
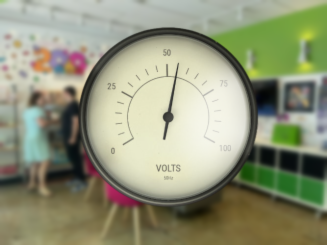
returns **55** V
